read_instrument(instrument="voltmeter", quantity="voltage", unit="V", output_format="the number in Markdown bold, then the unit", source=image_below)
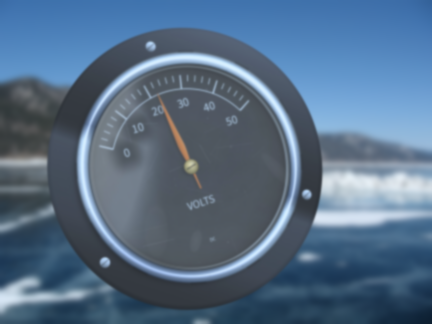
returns **22** V
